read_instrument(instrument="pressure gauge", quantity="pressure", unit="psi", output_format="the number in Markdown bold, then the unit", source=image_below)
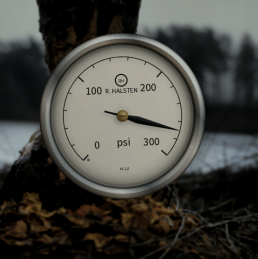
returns **270** psi
